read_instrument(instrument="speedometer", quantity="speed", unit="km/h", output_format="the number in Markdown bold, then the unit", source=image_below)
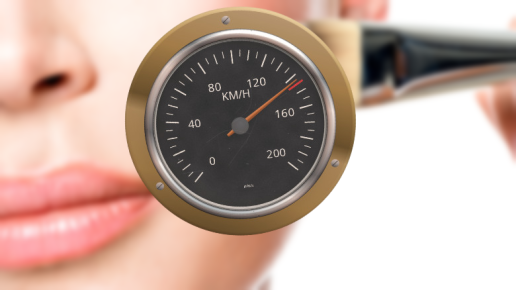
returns **142.5** km/h
